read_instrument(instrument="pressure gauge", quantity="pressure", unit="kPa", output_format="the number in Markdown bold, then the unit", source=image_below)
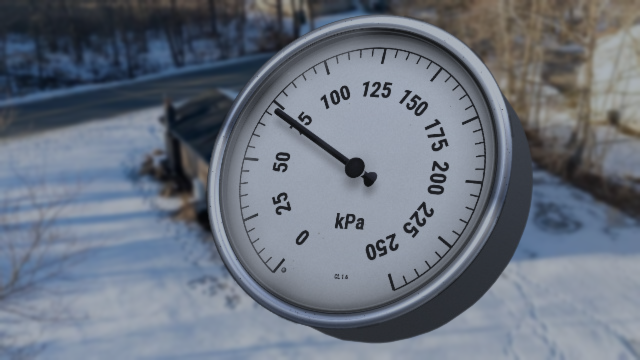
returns **72.5** kPa
